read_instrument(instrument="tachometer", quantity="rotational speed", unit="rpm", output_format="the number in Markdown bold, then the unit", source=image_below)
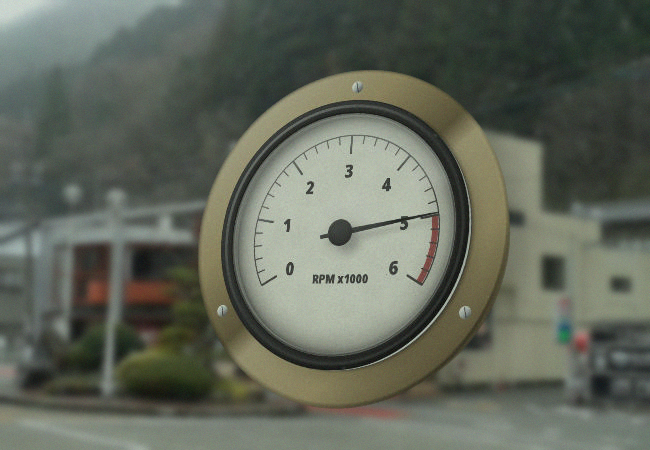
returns **5000** rpm
